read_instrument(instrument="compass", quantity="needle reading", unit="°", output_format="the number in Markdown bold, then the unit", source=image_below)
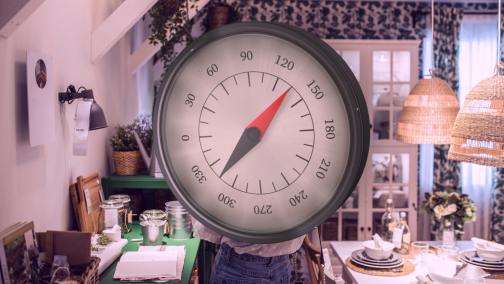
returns **135** °
